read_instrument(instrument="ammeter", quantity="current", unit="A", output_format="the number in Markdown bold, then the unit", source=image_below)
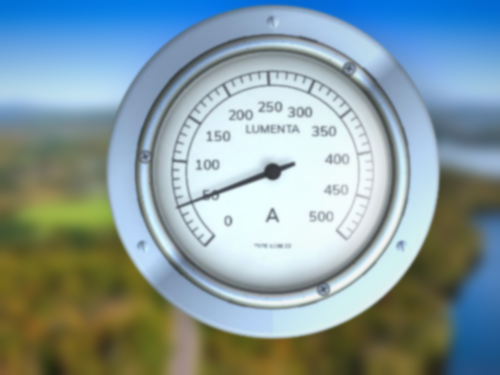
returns **50** A
